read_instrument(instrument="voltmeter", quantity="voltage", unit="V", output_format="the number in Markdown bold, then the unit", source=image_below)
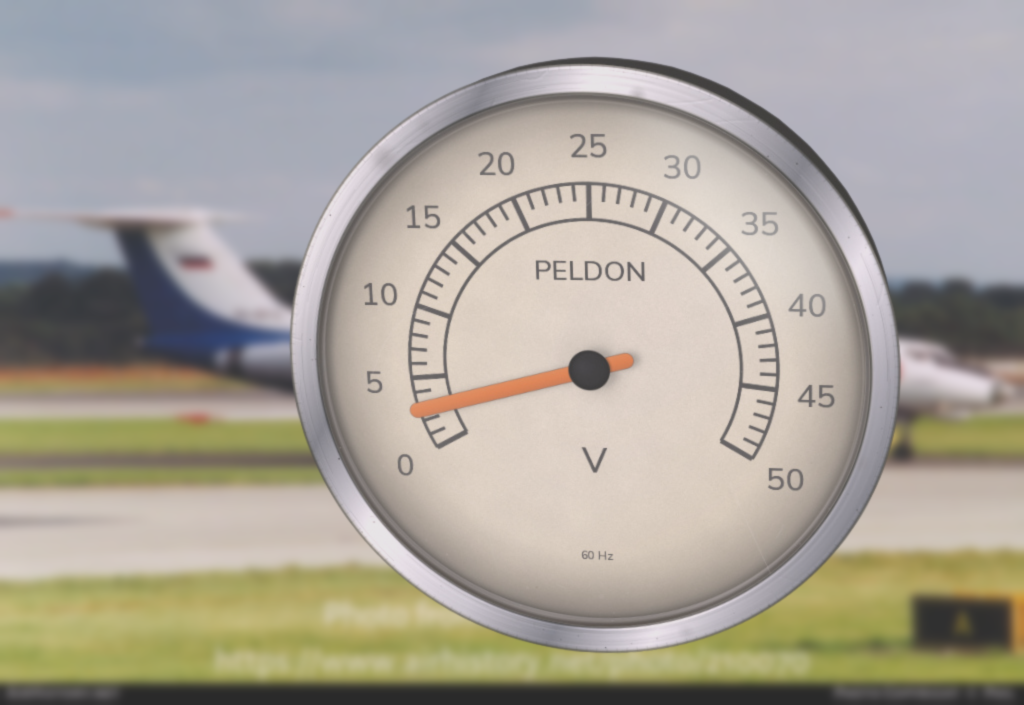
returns **3** V
